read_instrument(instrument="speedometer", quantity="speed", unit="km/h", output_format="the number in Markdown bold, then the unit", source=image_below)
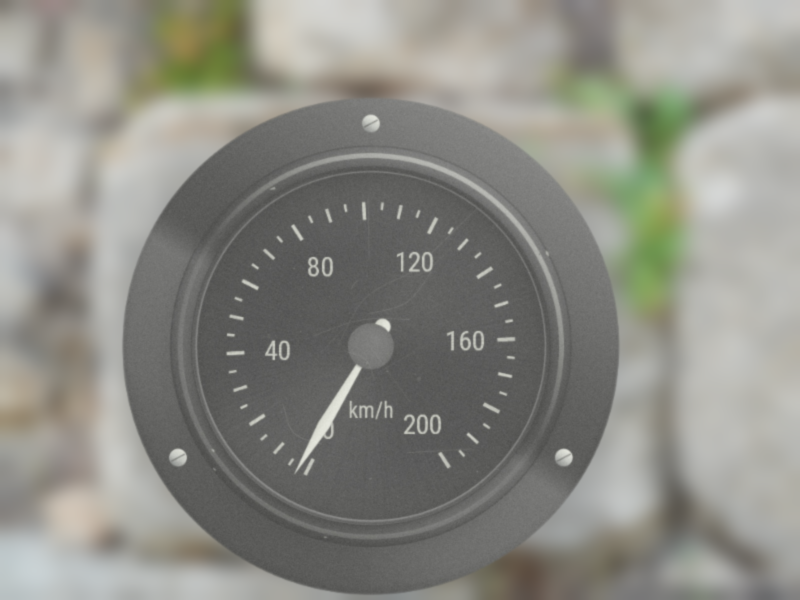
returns **2.5** km/h
